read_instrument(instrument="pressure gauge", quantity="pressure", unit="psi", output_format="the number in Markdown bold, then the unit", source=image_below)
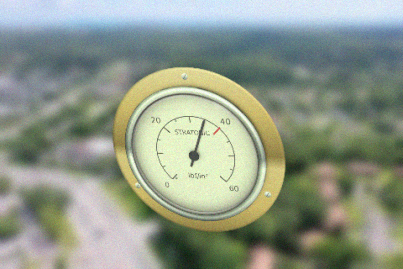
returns **35** psi
